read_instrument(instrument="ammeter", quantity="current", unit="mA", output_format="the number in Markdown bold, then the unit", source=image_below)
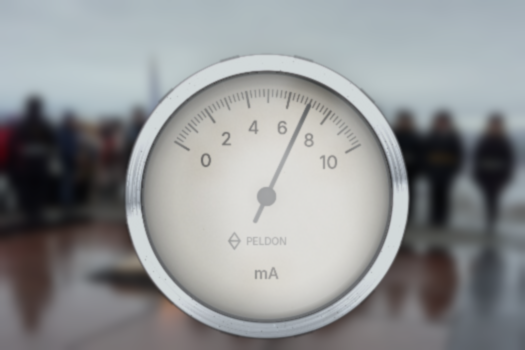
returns **7** mA
